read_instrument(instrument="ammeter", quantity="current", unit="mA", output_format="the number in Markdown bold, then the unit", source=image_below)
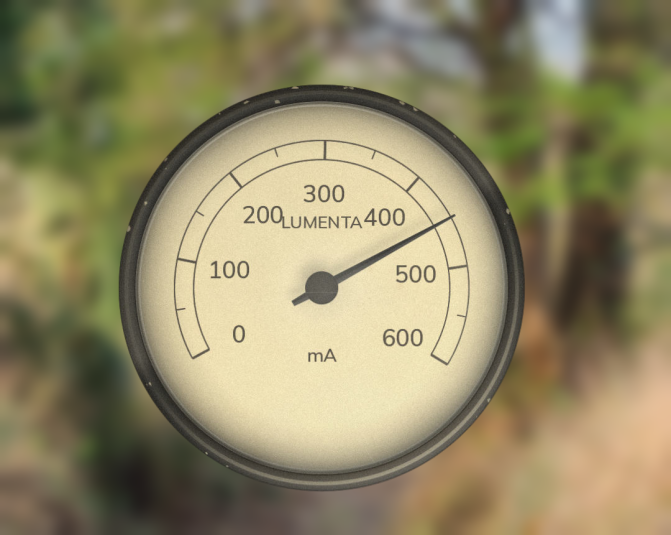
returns **450** mA
